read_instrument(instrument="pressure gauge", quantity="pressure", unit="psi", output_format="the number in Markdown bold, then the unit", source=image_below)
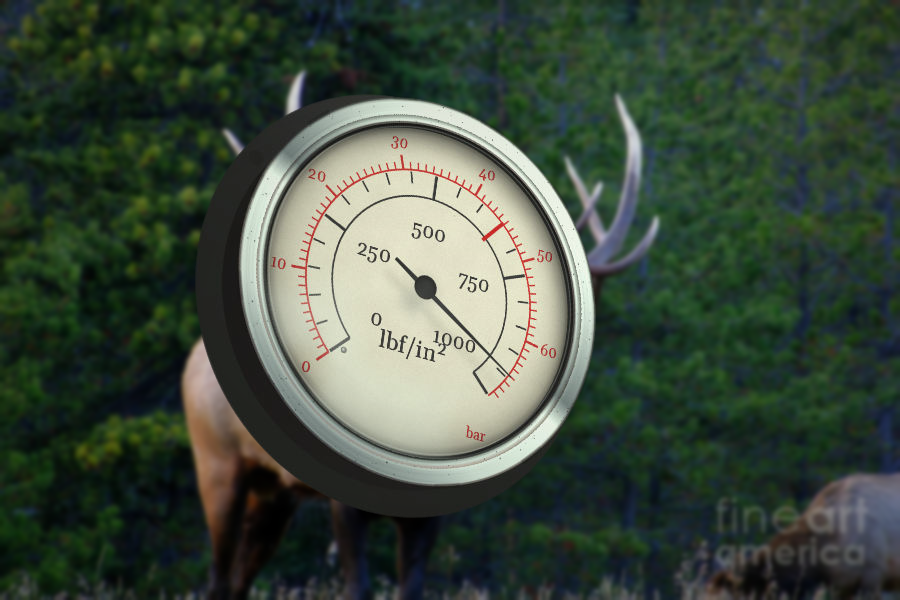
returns **950** psi
